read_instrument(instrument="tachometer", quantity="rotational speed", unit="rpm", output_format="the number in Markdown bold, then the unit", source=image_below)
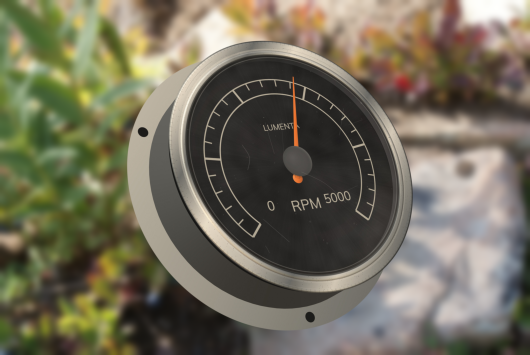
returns **2800** rpm
